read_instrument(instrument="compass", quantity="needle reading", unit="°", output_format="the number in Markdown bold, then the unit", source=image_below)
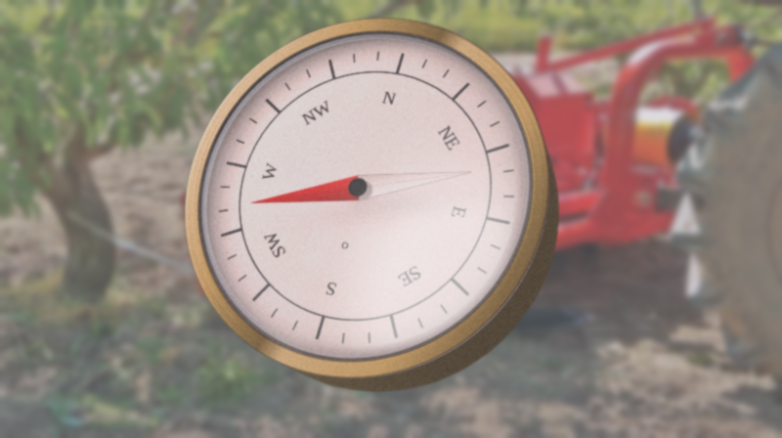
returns **250** °
